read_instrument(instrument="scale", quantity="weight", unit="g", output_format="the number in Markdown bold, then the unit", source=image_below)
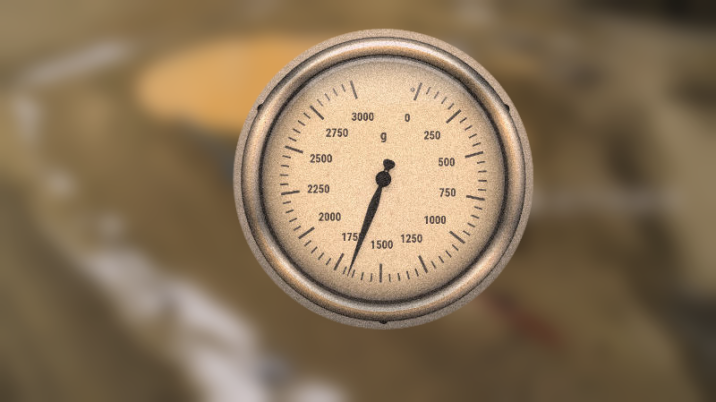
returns **1675** g
